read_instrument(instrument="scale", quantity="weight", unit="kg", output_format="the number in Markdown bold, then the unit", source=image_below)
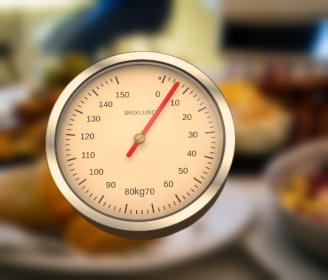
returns **6** kg
